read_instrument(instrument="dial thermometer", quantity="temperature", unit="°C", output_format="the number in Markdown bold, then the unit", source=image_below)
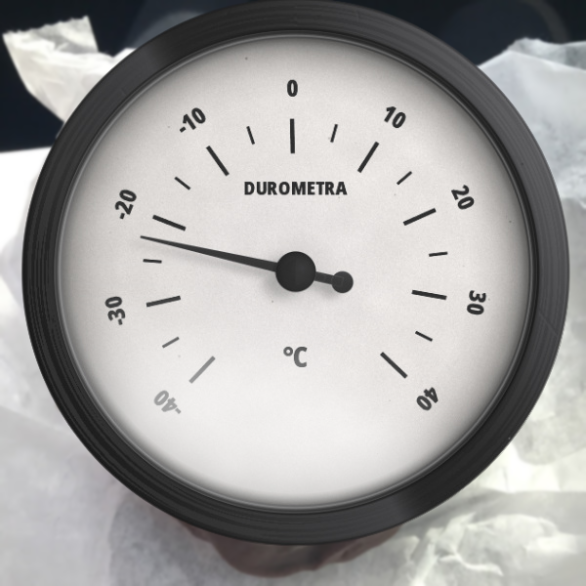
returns **-22.5** °C
